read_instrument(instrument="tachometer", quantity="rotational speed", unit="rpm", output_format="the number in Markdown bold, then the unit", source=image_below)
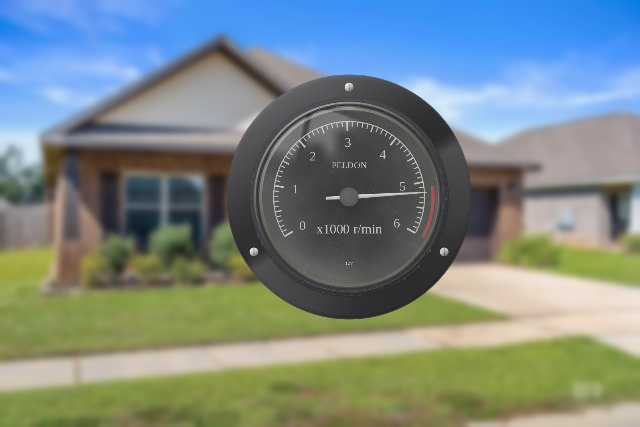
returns **5200** rpm
